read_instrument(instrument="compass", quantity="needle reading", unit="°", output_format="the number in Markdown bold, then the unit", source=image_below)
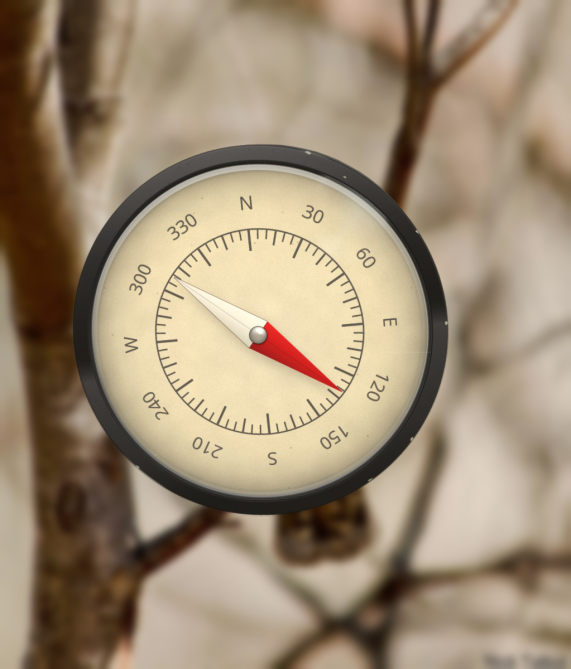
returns **130** °
